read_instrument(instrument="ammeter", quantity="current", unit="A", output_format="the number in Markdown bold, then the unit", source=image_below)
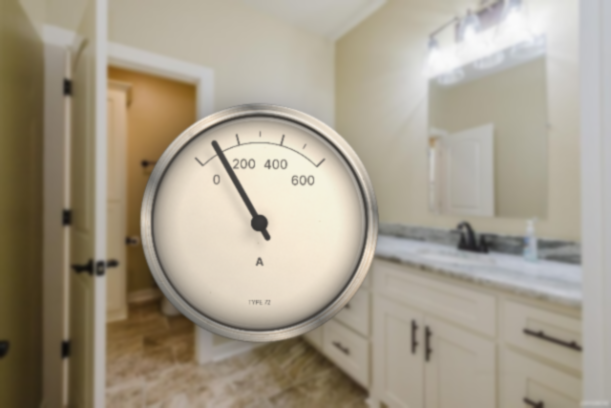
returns **100** A
